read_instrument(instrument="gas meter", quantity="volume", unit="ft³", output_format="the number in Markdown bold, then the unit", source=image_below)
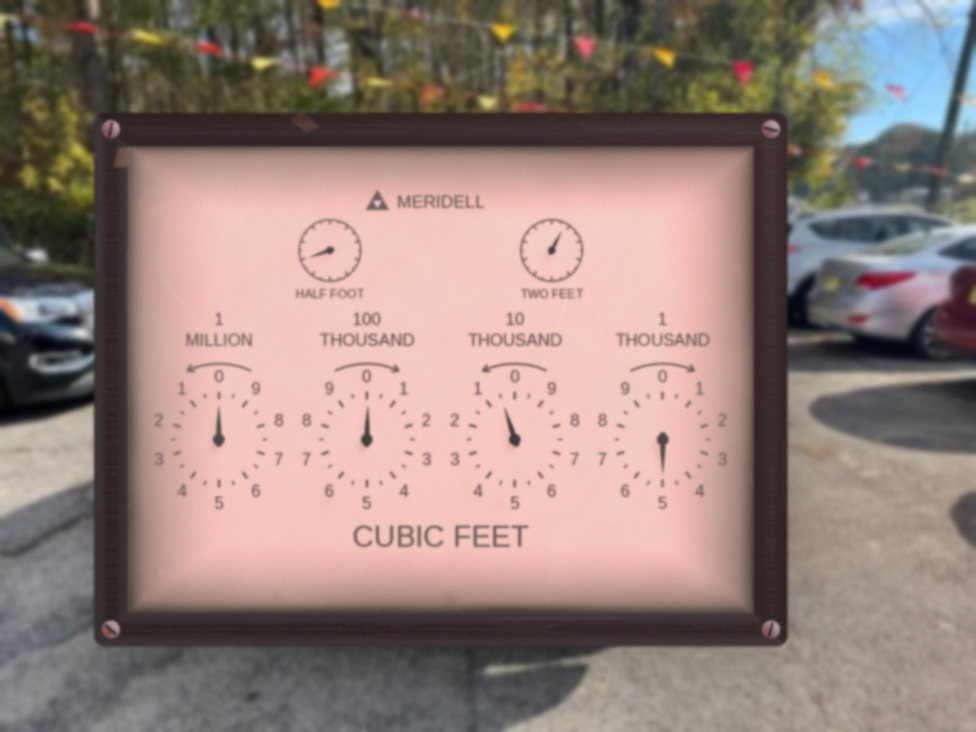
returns **500** ft³
